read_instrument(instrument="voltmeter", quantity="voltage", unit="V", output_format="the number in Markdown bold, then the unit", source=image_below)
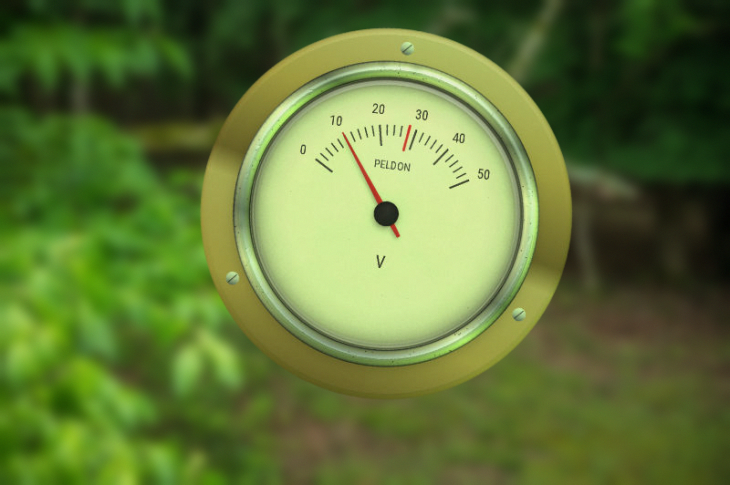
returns **10** V
